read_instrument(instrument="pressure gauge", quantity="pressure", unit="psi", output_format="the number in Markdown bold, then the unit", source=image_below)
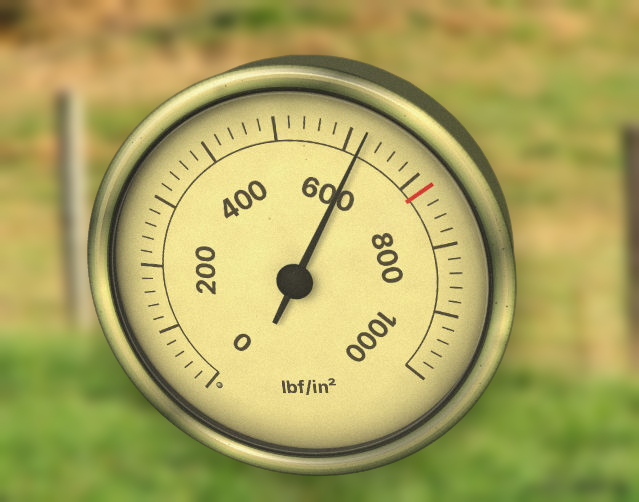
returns **620** psi
